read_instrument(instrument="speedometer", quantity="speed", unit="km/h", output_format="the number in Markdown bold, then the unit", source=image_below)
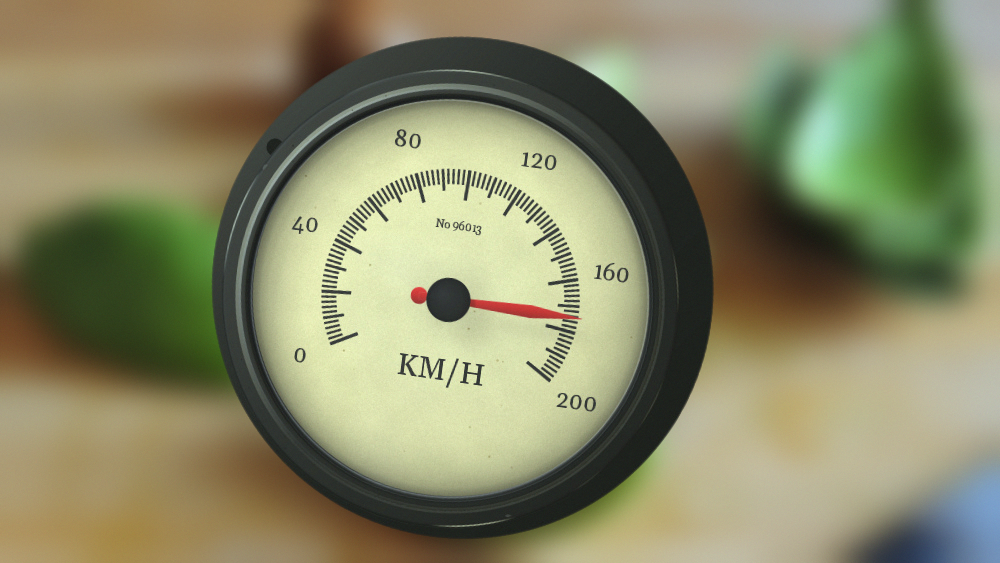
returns **174** km/h
